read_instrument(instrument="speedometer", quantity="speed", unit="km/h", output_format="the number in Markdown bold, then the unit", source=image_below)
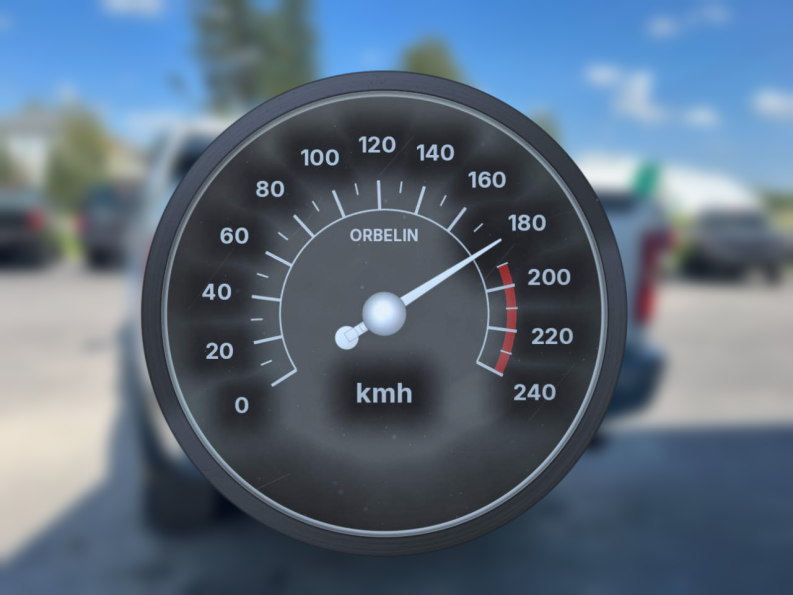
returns **180** km/h
